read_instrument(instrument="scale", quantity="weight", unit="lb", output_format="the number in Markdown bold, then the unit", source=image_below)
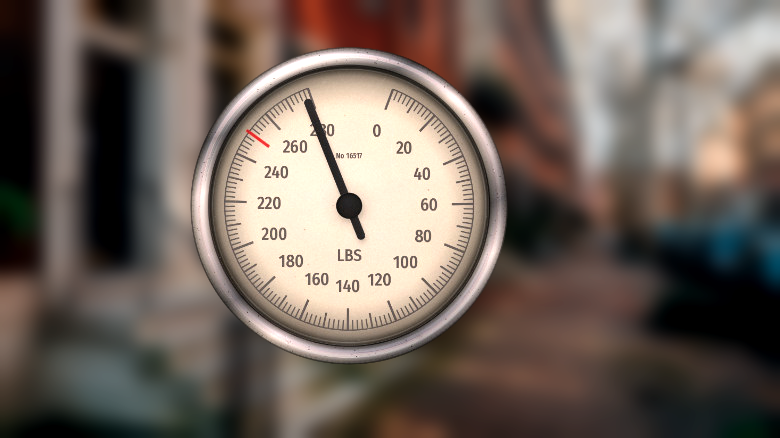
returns **278** lb
